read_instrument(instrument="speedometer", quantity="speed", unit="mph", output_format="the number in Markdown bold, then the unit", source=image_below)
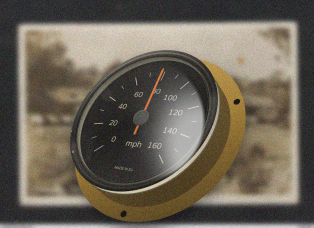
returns **80** mph
